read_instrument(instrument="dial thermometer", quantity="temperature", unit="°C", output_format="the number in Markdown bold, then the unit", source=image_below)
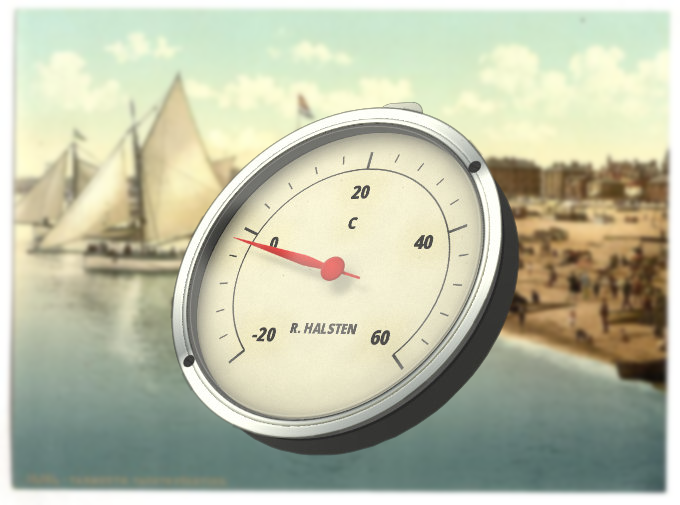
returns **-2** °C
